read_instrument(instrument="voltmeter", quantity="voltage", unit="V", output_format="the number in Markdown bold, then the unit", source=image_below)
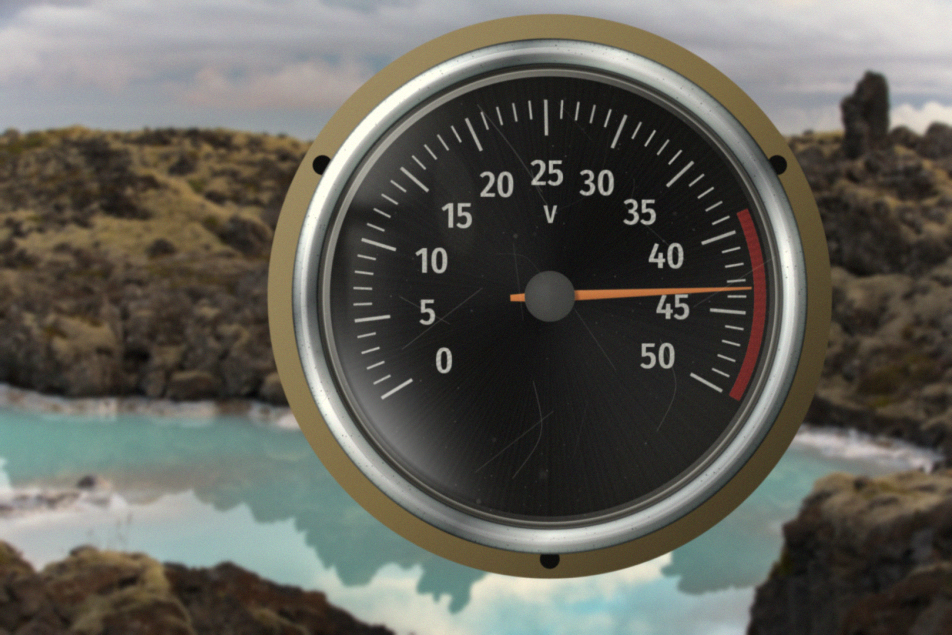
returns **43.5** V
